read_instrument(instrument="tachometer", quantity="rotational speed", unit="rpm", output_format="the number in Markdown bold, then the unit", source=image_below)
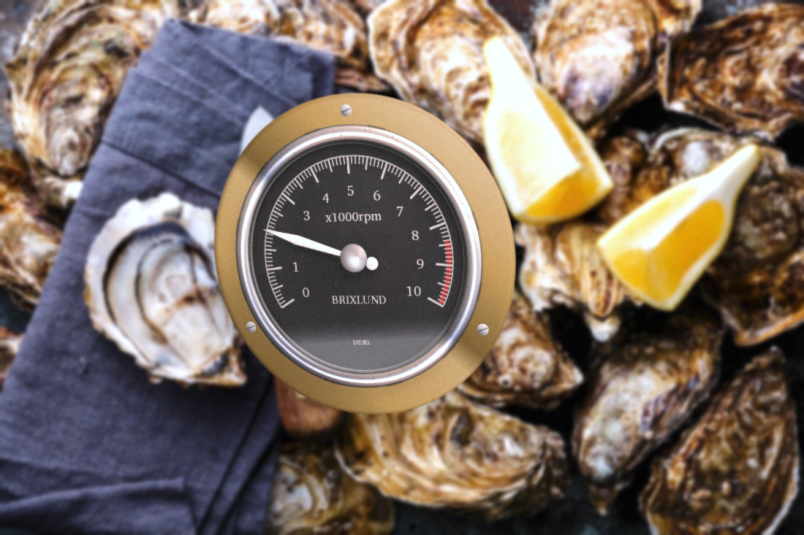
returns **2000** rpm
